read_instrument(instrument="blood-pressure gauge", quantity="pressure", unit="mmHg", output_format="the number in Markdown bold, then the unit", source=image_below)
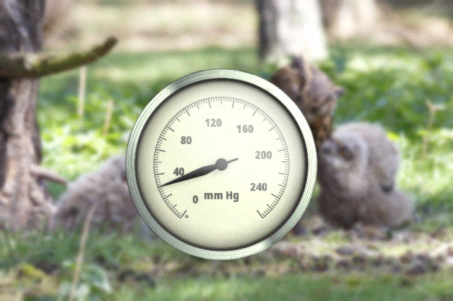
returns **30** mmHg
